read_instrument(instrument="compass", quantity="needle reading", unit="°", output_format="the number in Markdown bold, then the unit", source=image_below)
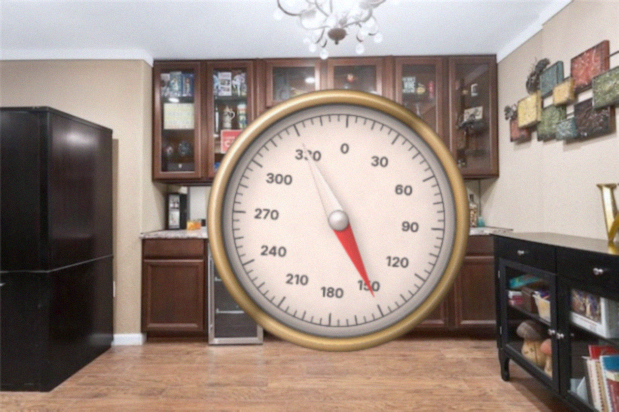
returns **150** °
